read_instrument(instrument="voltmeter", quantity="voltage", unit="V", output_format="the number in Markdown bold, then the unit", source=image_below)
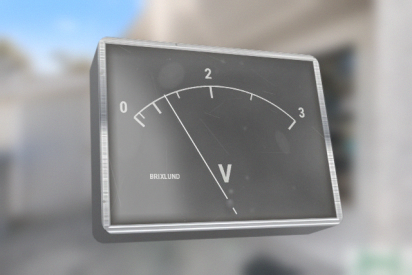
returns **1.25** V
